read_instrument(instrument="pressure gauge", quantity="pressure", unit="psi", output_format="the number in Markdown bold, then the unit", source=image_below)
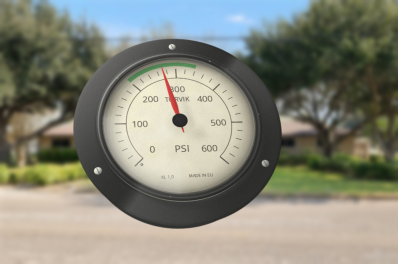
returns **270** psi
